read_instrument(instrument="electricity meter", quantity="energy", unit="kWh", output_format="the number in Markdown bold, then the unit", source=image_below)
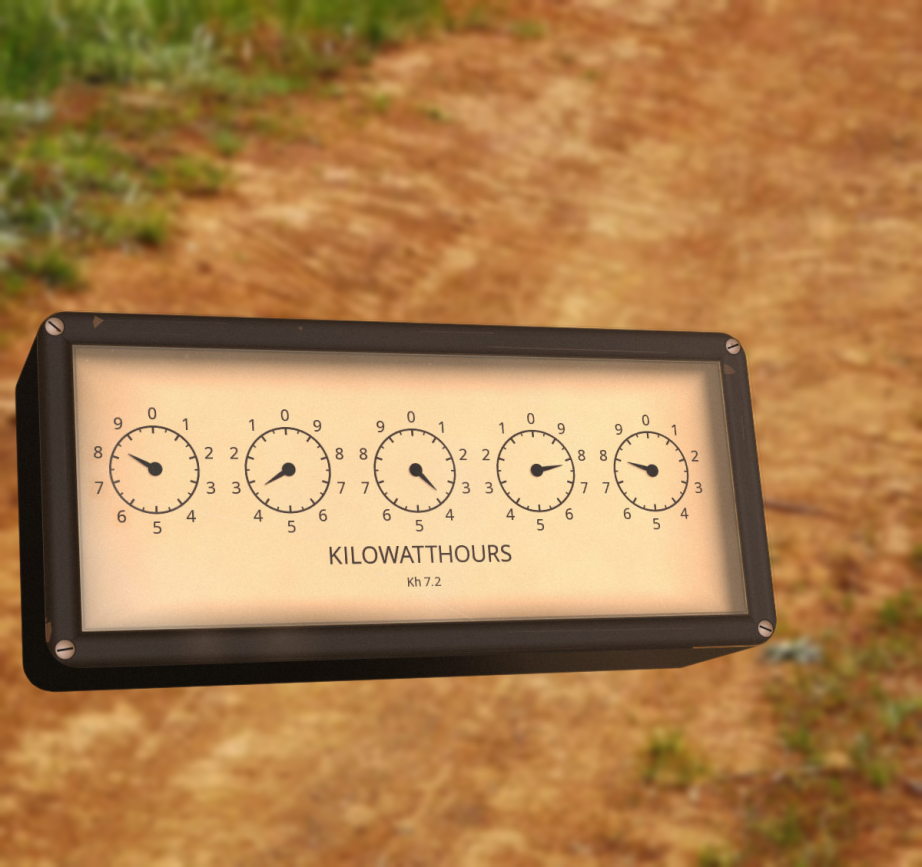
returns **83378** kWh
